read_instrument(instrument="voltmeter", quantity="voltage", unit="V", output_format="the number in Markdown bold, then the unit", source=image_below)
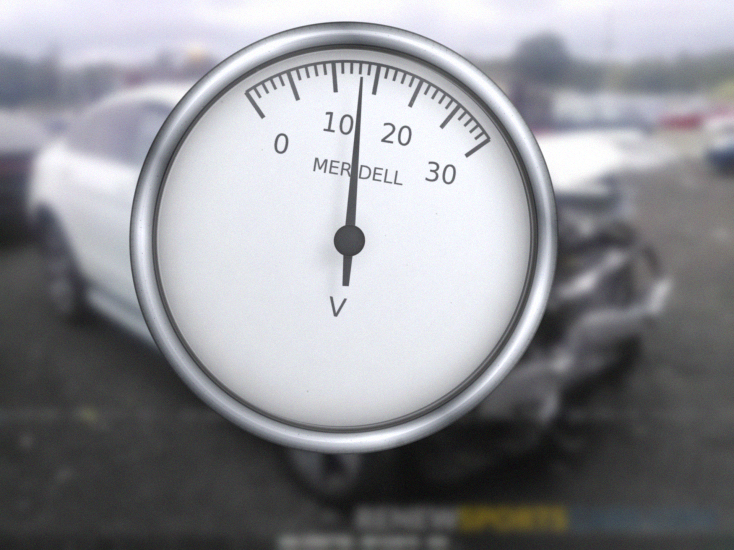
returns **13** V
